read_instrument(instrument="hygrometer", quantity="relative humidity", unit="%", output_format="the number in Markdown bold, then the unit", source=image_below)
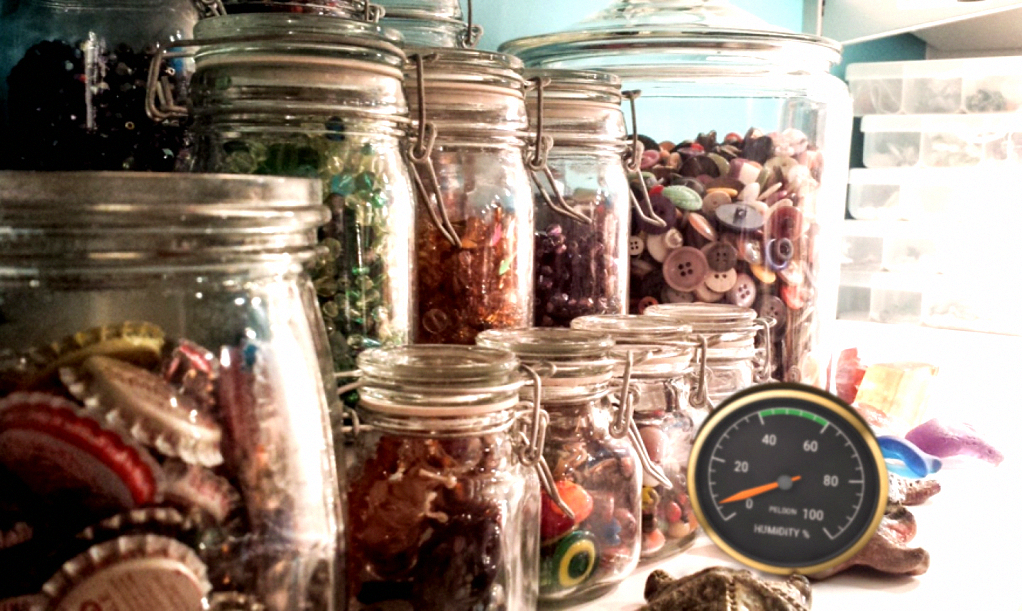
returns **6** %
